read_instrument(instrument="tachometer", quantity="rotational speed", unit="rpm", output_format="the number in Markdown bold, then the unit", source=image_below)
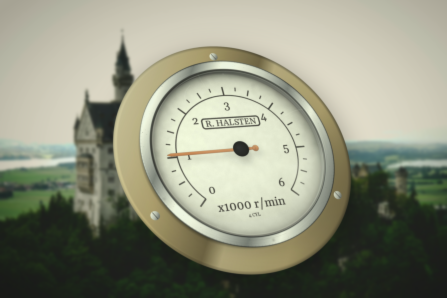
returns **1000** rpm
